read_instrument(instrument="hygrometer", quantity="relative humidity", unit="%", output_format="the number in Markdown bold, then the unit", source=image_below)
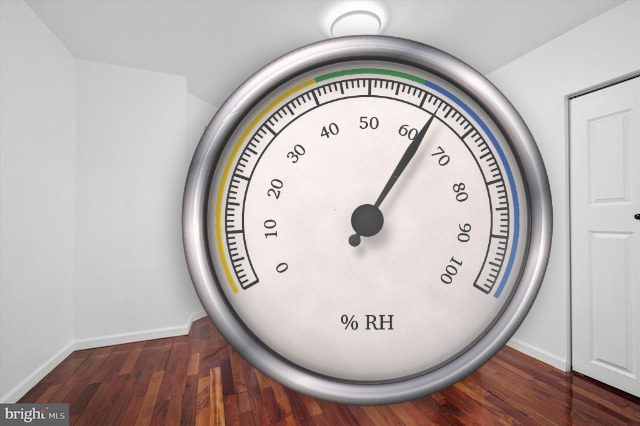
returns **63** %
